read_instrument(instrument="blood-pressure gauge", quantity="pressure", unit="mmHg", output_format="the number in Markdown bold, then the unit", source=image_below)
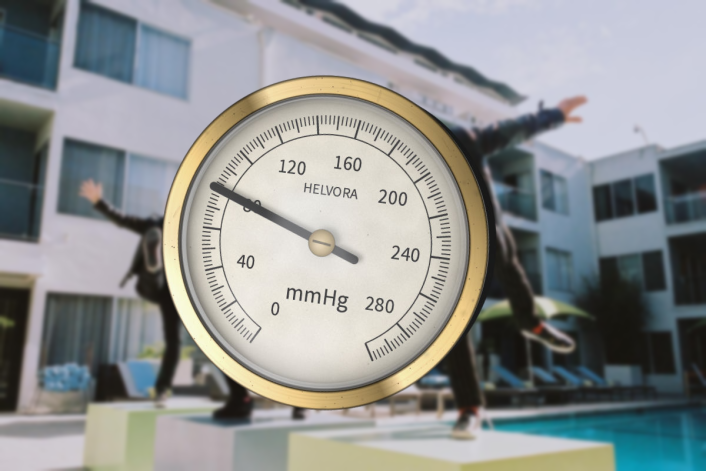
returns **80** mmHg
